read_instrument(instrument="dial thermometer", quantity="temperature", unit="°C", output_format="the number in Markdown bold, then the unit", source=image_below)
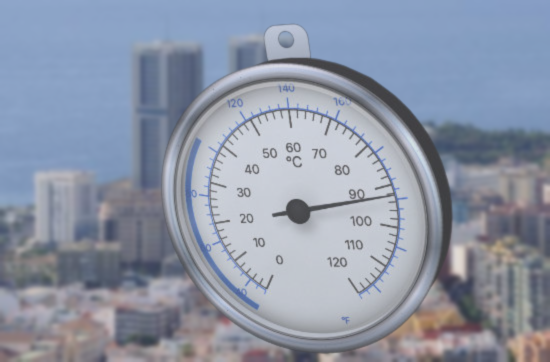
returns **92** °C
